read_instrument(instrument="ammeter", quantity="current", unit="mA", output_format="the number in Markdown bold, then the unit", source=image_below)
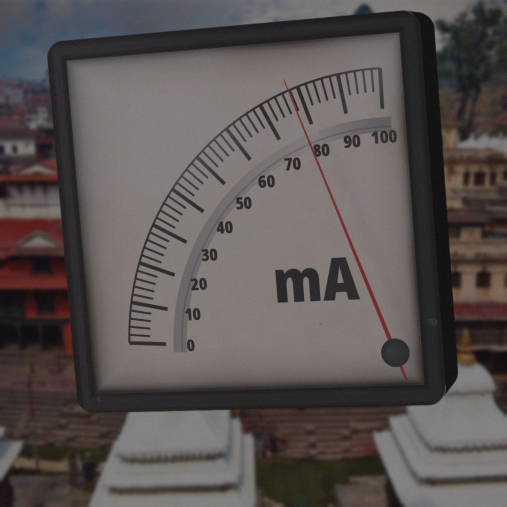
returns **78** mA
